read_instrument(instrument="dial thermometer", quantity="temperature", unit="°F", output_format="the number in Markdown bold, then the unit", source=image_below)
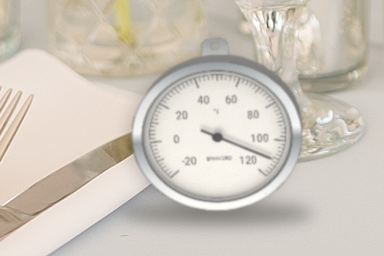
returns **110** °F
